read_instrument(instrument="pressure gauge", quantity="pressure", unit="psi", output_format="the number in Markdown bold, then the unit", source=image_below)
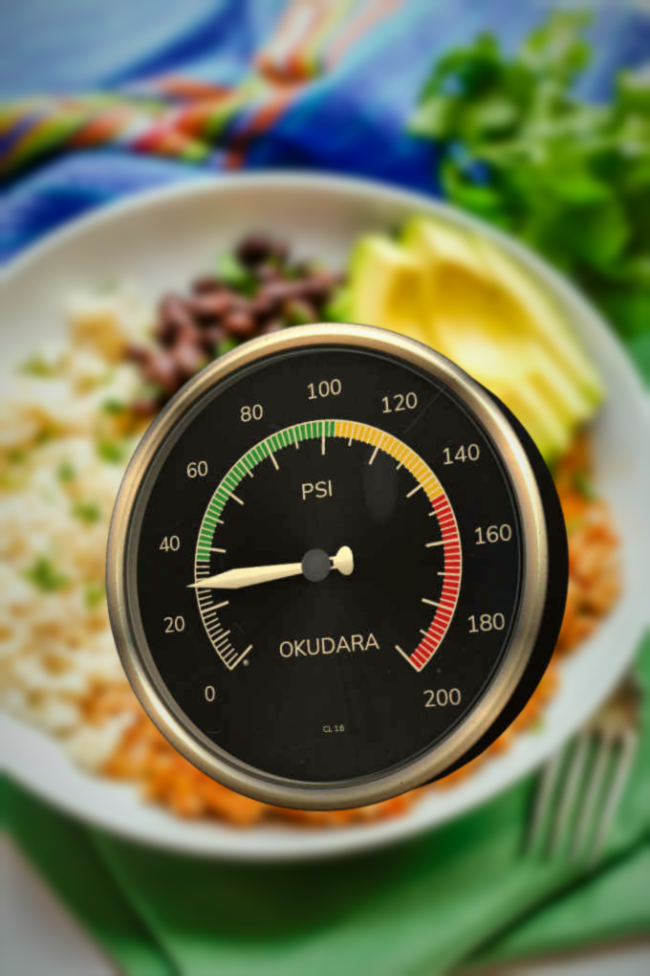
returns **28** psi
